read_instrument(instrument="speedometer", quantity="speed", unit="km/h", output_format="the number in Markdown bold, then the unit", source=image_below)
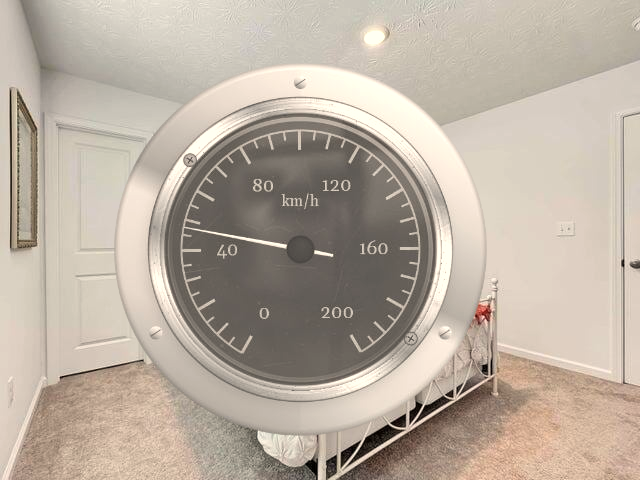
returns **47.5** km/h
